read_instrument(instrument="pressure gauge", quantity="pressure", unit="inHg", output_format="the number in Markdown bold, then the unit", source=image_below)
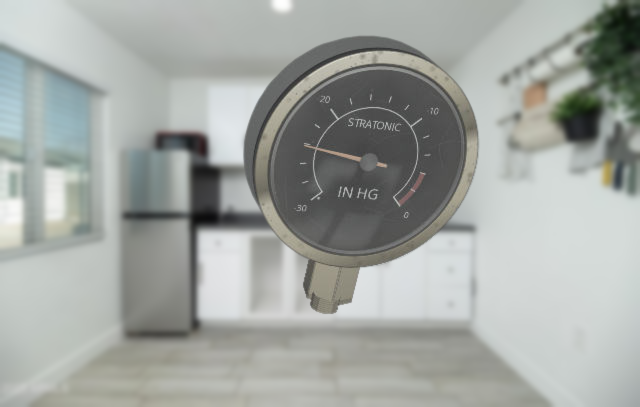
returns **-24** inHg
